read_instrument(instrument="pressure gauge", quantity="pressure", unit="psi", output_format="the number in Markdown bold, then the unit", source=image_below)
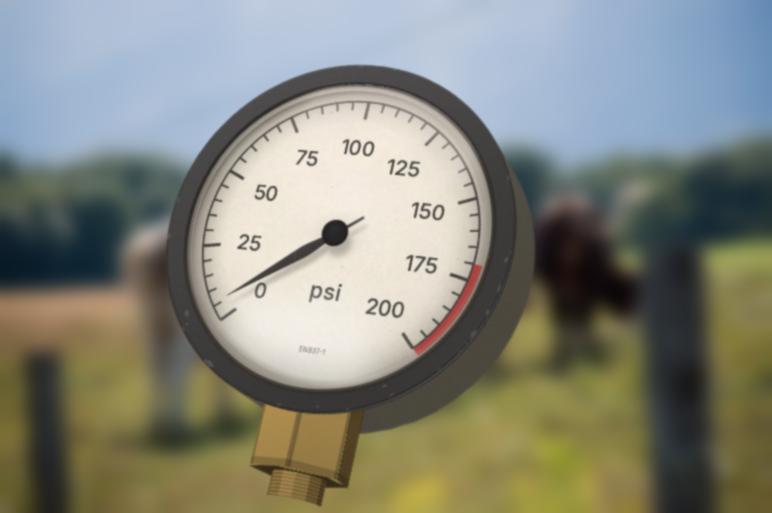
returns **5** psi
